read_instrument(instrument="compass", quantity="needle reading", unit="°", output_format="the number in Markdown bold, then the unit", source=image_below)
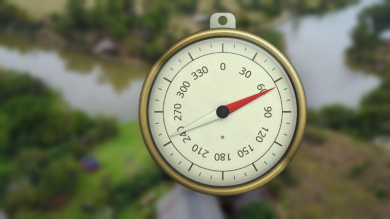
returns **65** °
